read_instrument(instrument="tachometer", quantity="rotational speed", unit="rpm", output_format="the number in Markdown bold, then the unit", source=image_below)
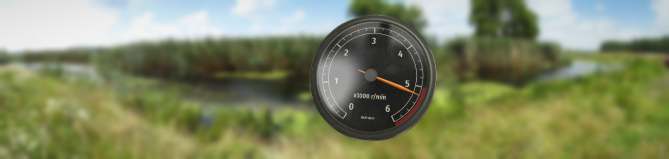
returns **5200** rpm
